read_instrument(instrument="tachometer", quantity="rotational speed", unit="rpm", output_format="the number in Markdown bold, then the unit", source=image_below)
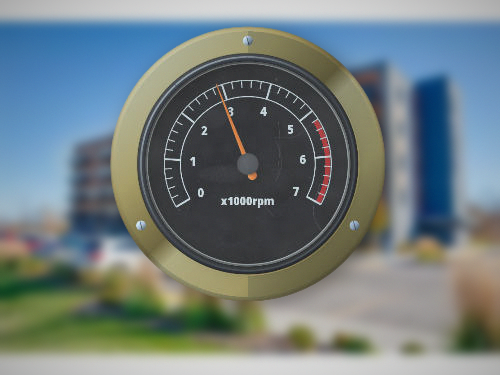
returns **2900** rpm
